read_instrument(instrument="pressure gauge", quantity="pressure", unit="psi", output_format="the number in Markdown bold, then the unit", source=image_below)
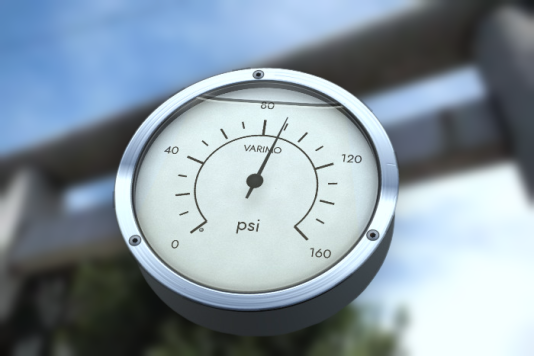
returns **90** psi
